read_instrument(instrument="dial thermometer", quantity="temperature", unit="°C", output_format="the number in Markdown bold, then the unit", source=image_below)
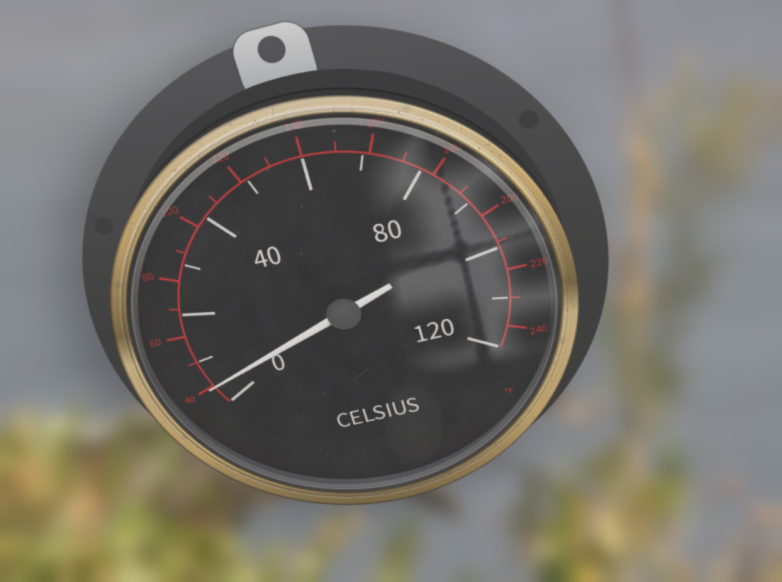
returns **5** °C
